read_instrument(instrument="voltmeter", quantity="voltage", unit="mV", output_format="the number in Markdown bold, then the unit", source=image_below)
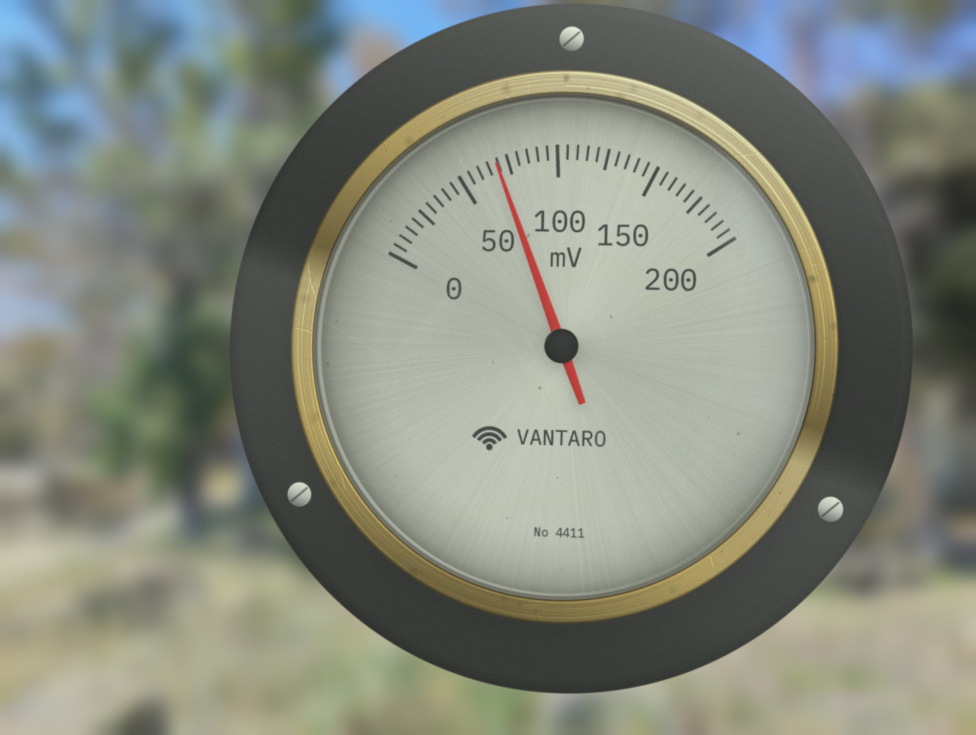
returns **70** mV
